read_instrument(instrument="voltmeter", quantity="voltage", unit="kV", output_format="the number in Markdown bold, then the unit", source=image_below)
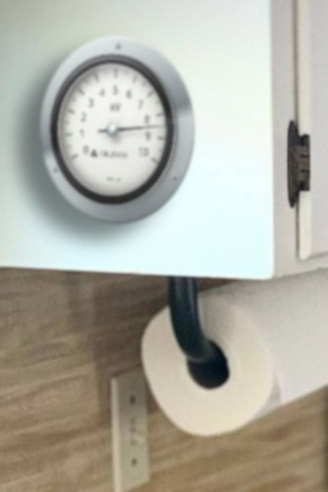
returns **8.5** kV
